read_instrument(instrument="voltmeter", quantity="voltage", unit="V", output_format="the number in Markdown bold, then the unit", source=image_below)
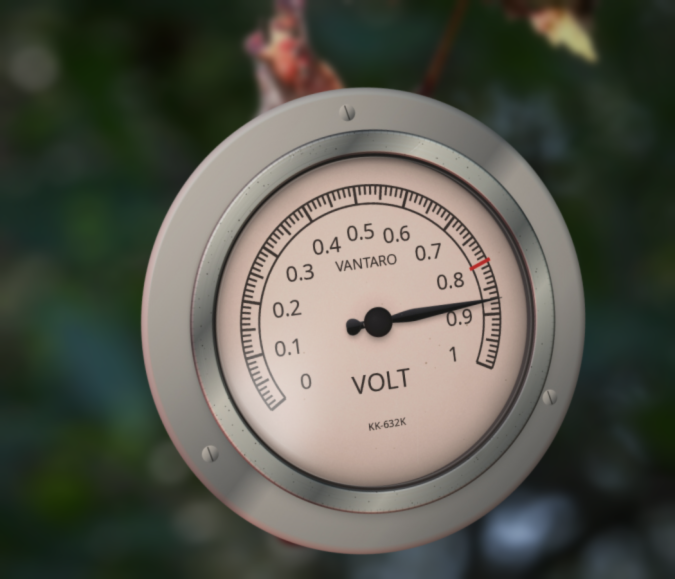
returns **0.87** V
